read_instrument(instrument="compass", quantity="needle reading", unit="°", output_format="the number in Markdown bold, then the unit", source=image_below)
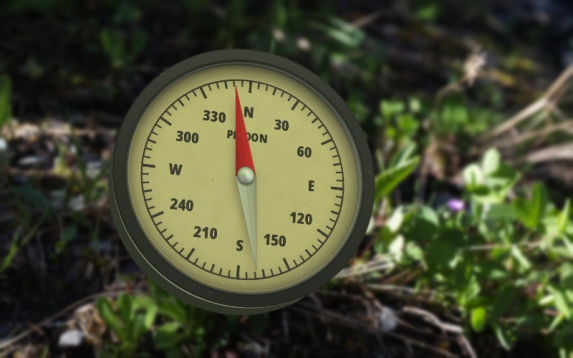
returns **350** °
